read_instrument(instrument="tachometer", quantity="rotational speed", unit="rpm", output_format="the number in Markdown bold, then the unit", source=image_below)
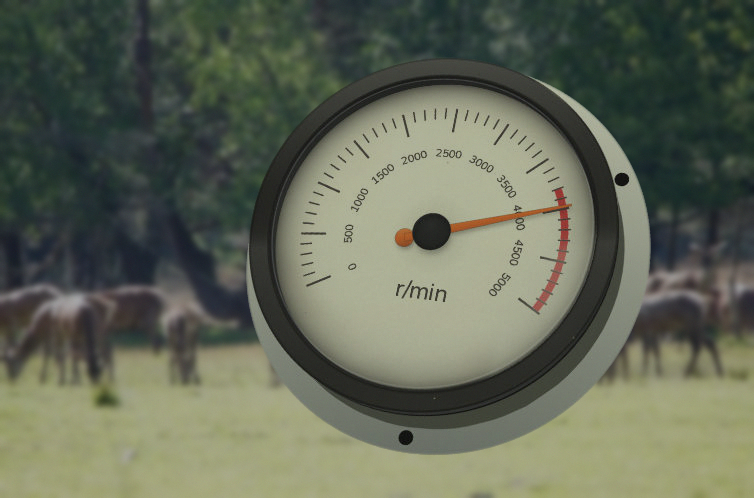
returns **4000** rpm
